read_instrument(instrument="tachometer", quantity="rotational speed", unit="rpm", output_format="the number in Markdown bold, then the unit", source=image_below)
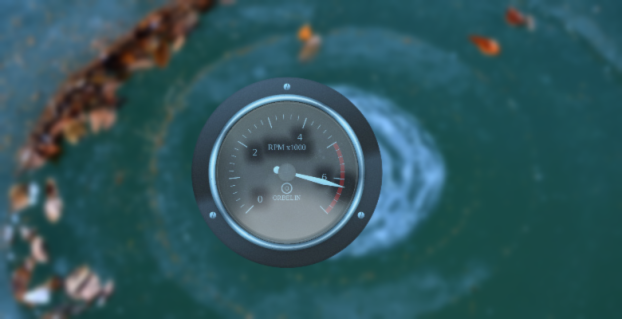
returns **6200** rpm
